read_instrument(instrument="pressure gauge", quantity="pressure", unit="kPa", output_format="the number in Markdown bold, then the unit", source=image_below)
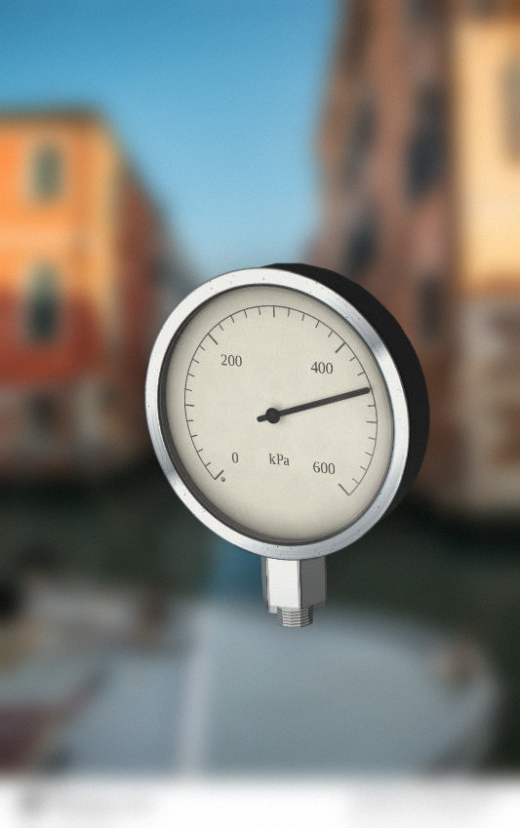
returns **460** kPa
